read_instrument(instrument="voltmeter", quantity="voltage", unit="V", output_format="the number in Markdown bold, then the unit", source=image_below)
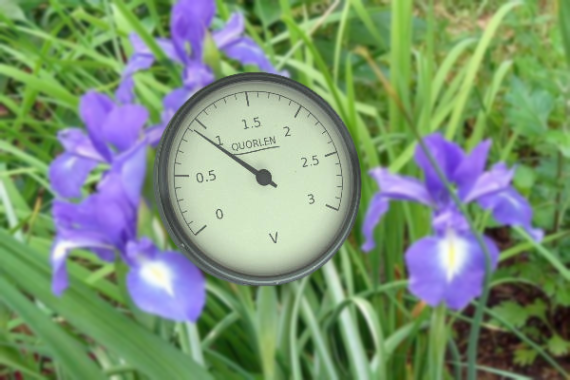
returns **0.9** V
